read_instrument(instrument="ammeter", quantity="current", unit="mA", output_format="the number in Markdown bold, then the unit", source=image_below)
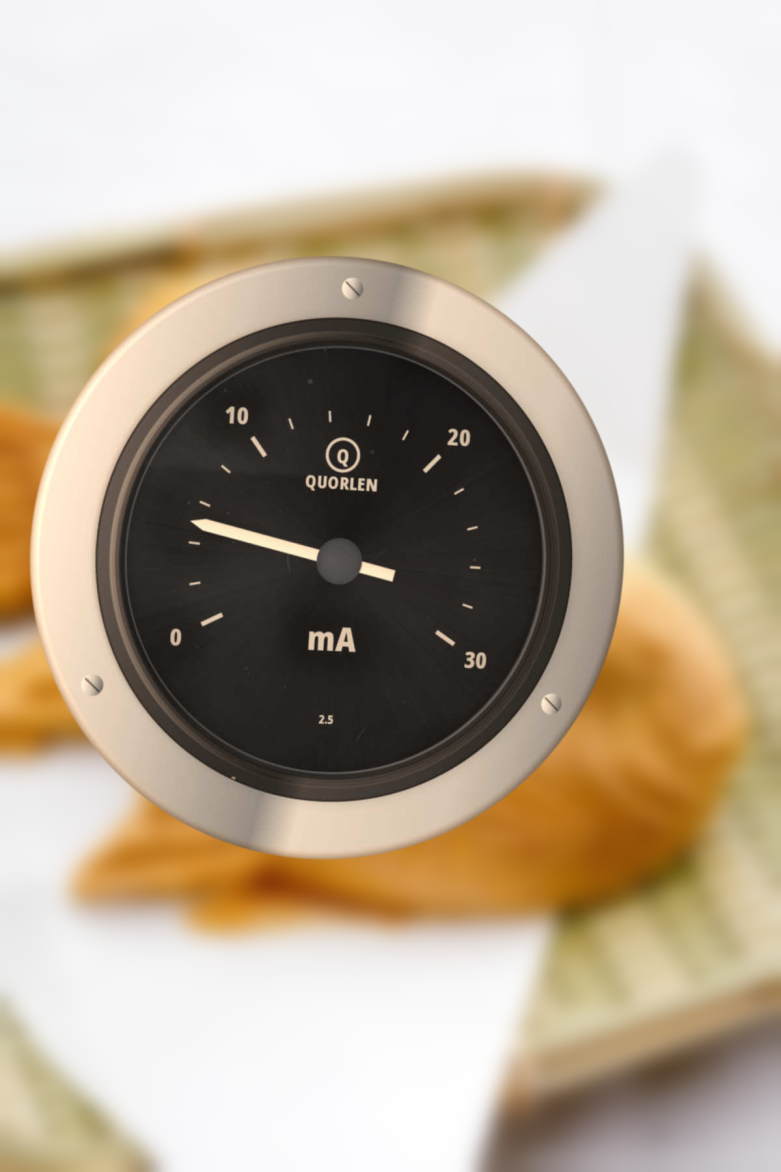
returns **5** mA
